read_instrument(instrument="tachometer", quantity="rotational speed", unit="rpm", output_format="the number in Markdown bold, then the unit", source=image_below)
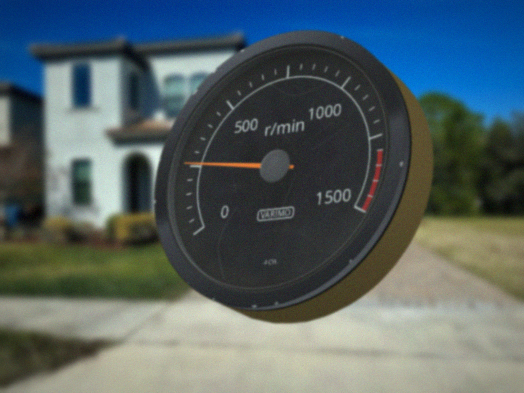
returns **250** rpm
